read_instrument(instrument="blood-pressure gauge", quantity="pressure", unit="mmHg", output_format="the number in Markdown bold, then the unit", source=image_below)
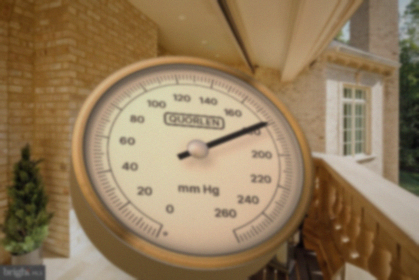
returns **180** mmHg
